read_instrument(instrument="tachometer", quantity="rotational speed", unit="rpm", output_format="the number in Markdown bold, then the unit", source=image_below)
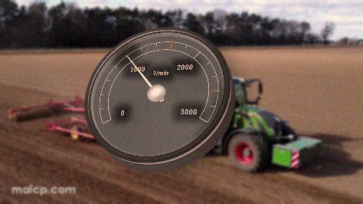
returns **1000** rpm
